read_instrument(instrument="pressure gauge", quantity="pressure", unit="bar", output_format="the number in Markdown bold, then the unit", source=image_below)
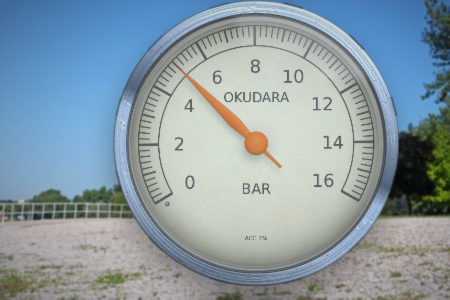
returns **5** bar
